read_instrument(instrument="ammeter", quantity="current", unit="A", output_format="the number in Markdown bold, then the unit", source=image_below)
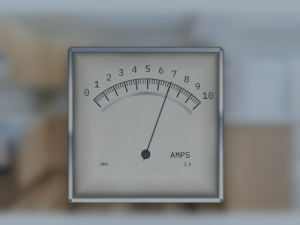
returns **7** A
